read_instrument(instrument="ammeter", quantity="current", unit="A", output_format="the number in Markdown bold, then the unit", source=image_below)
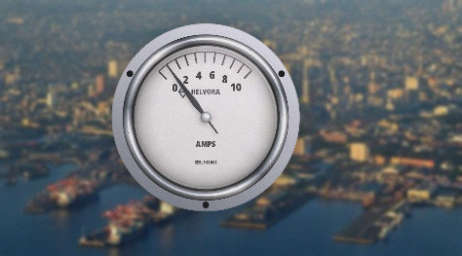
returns **1** A
